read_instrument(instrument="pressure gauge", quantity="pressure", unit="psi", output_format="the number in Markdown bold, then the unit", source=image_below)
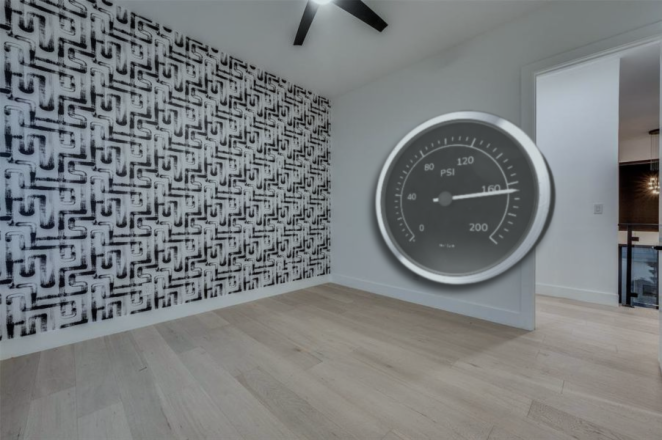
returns **165** psi
